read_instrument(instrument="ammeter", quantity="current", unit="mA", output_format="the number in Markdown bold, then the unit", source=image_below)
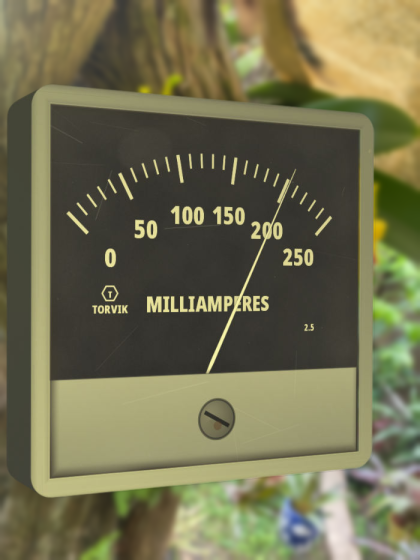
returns **200** mA
